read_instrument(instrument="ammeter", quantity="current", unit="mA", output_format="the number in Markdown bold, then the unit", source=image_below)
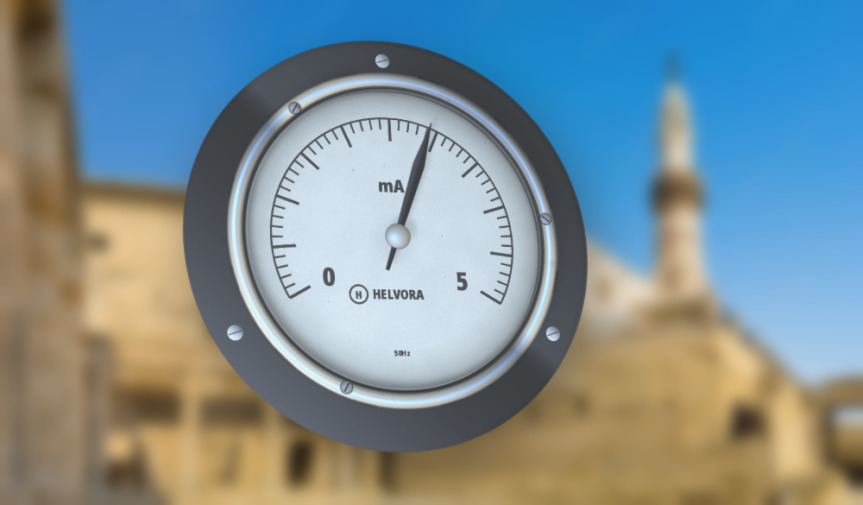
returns **2.9** mA
